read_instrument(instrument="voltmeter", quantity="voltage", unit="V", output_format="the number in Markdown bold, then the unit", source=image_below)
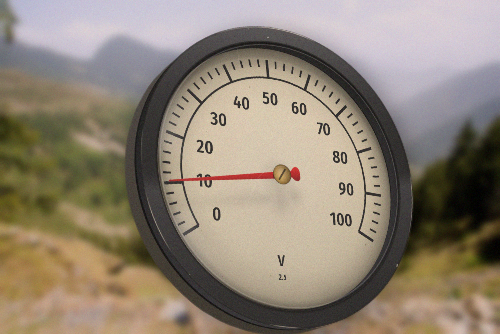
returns **10** V
